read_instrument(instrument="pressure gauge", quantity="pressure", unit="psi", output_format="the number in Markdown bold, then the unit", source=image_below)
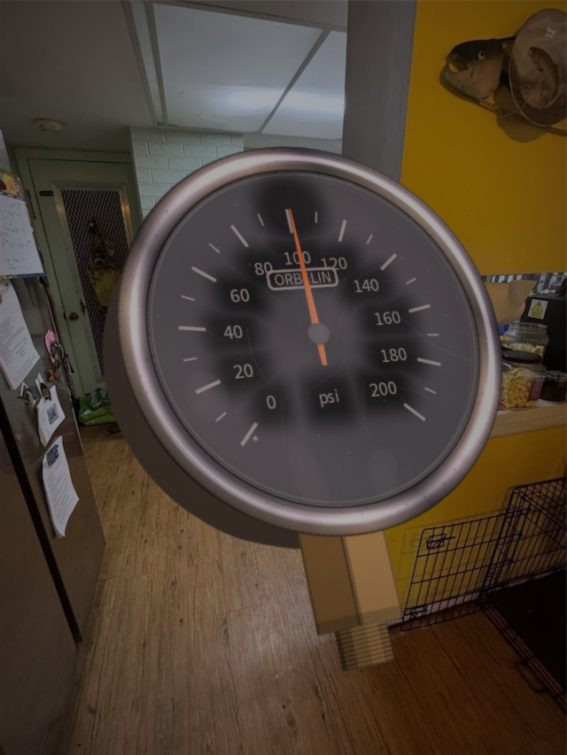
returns **100** psi
